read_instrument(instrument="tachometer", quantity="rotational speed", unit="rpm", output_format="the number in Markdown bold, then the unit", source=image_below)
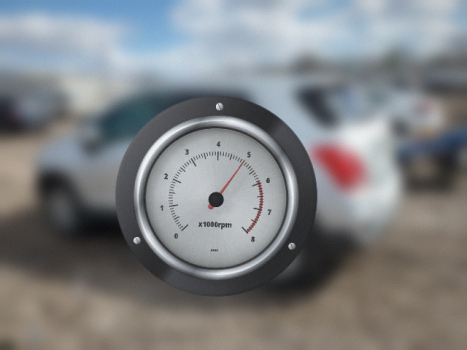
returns **5000** rpm
